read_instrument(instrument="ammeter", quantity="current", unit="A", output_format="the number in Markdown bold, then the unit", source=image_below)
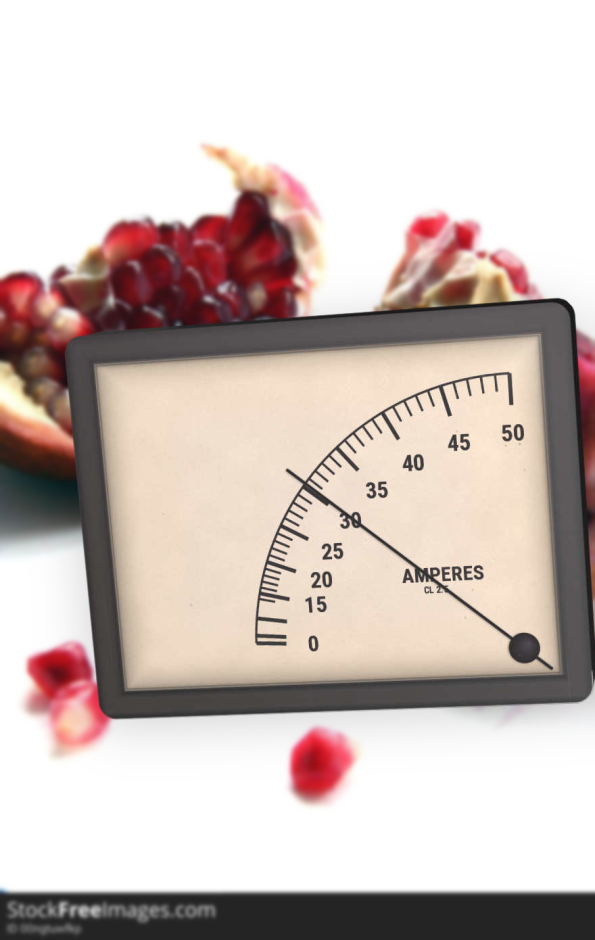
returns **30.5** A
